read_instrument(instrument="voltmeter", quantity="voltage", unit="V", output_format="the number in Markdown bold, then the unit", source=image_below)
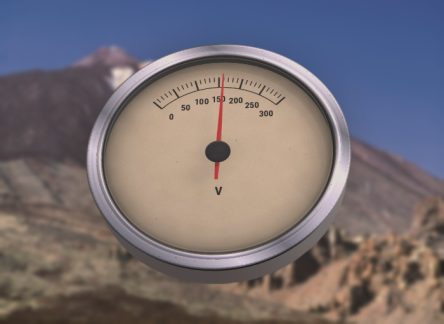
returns **160** V
